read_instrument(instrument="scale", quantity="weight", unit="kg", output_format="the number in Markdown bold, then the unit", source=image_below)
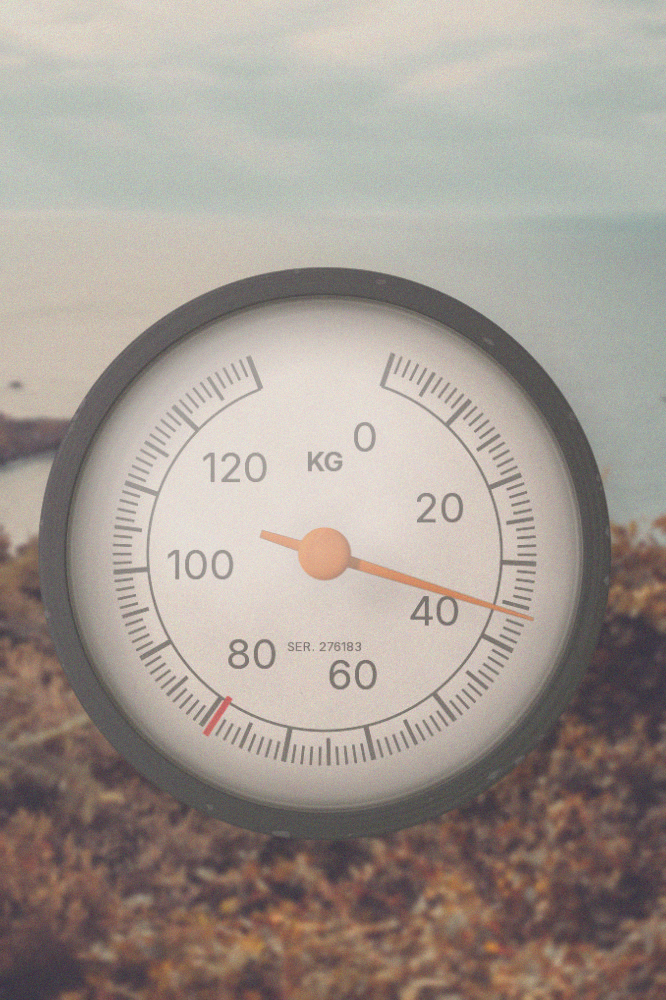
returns **36** kg
